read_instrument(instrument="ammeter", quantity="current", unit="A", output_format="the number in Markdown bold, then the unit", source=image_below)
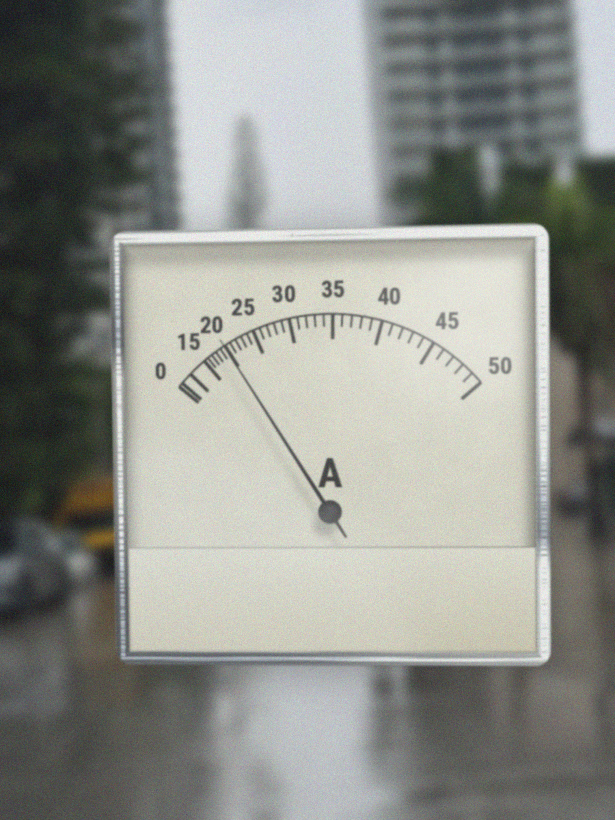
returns **20** A
